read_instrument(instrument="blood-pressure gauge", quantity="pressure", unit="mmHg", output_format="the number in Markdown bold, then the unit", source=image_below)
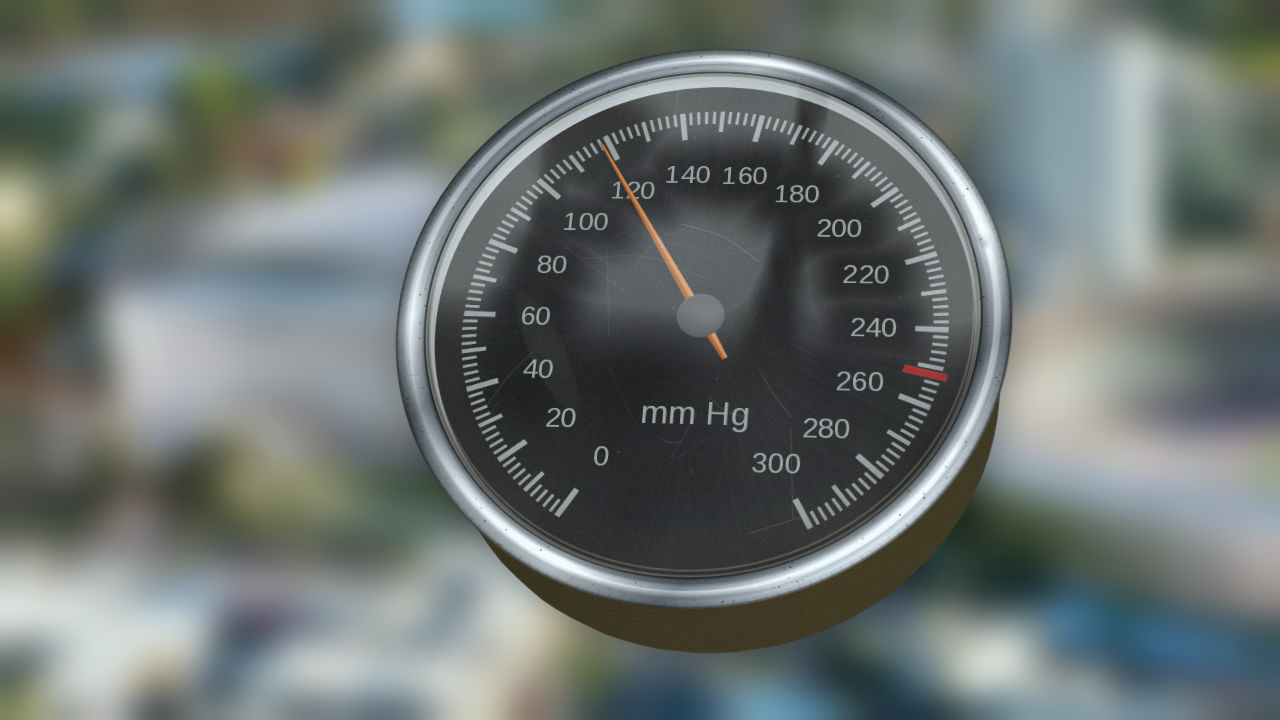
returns **118** mmHg
